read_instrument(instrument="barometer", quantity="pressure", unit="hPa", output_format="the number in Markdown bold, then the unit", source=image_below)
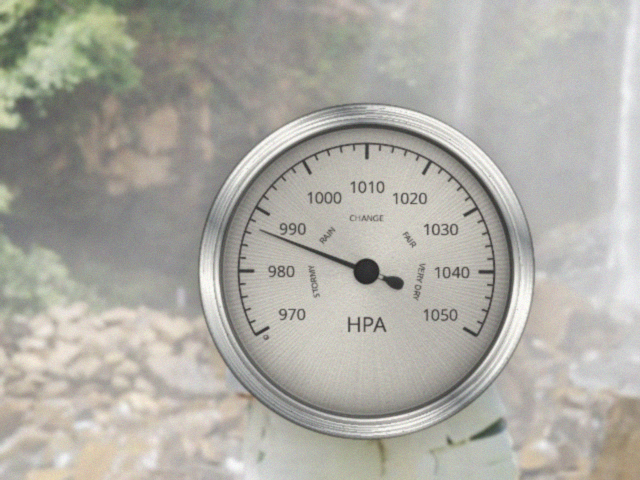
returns **987** hPa
